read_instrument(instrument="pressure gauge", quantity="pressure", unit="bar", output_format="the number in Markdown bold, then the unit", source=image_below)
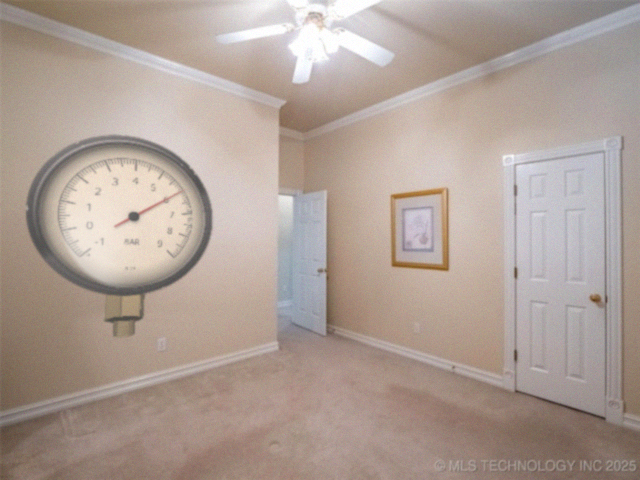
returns **6** bar
